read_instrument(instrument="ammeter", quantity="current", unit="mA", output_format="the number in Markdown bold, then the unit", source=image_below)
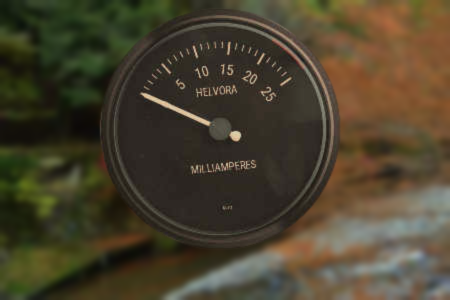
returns **0** mA
